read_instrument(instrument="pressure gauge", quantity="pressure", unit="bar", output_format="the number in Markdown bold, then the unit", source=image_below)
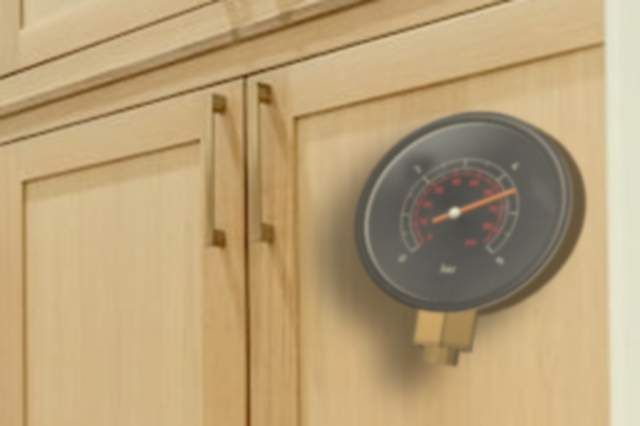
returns **4.5** bar
